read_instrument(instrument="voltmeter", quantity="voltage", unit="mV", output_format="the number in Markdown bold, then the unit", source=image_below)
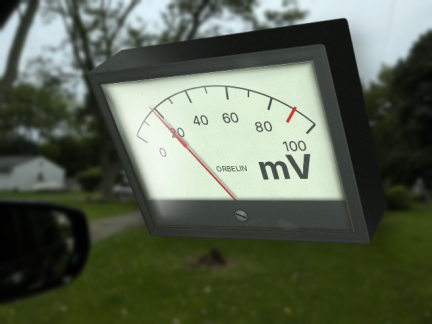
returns **20** mV
